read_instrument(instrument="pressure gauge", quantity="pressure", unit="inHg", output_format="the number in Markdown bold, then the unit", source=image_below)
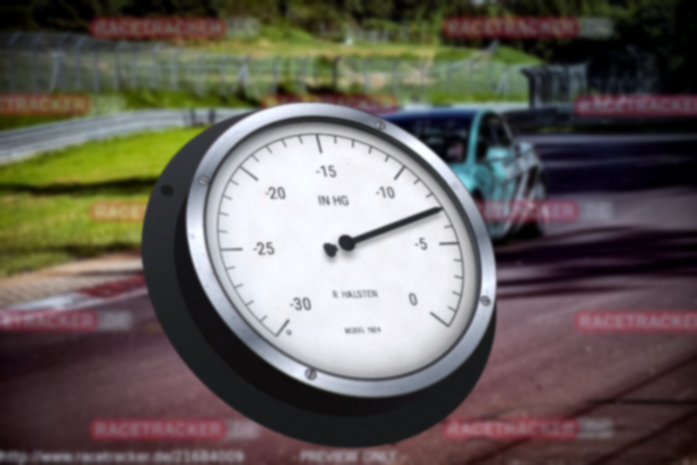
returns **-7** inHg
